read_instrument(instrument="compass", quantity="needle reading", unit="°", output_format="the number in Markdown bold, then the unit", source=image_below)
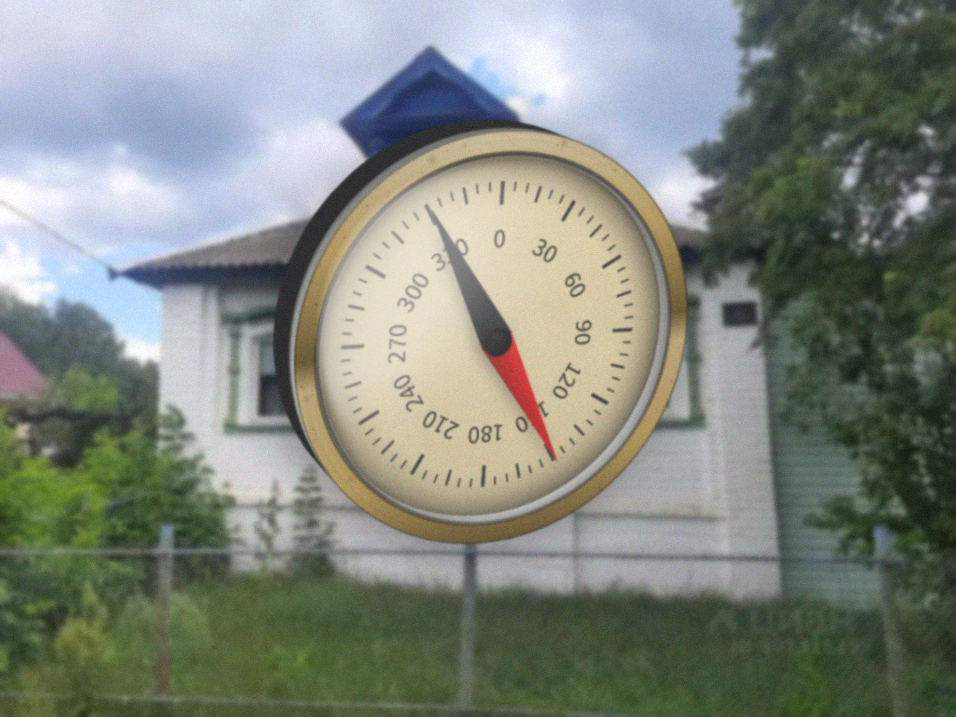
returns **150** °
